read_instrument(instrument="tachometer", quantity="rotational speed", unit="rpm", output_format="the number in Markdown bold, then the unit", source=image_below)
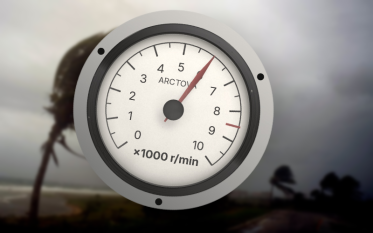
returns **6000** rpm
